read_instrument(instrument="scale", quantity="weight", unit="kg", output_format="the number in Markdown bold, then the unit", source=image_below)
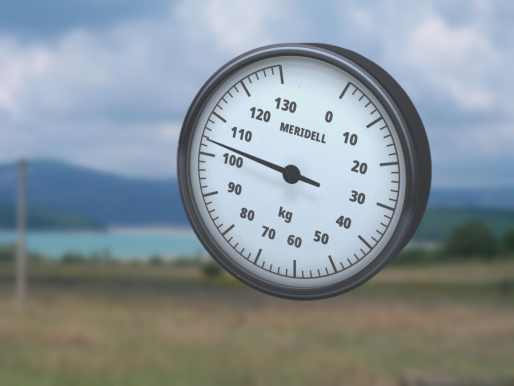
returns **104** kg
